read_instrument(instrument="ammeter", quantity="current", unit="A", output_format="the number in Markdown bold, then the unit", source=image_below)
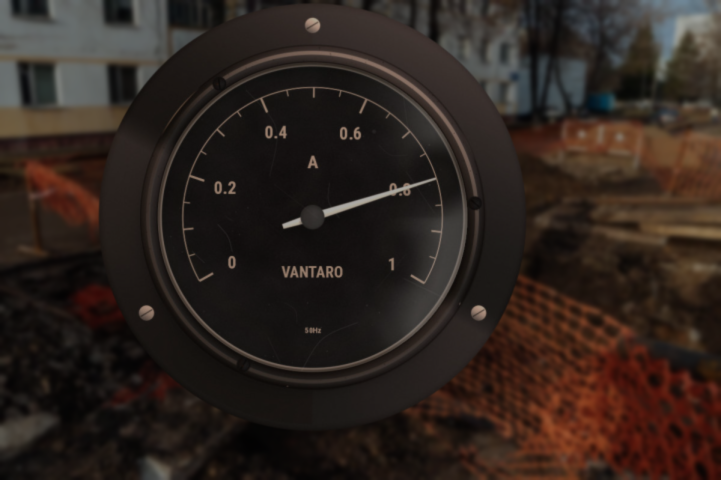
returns **0.8** A
